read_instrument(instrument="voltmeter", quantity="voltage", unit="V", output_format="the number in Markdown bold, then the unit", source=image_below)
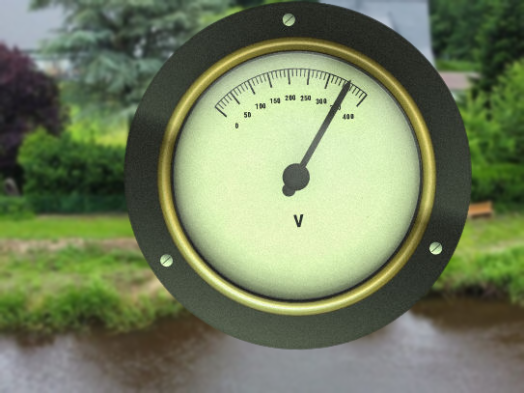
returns **350** V
